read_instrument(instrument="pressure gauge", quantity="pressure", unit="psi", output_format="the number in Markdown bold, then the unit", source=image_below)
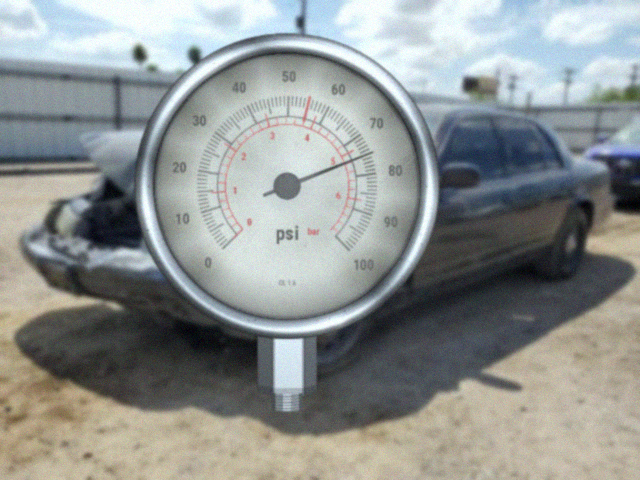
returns **75** psi
